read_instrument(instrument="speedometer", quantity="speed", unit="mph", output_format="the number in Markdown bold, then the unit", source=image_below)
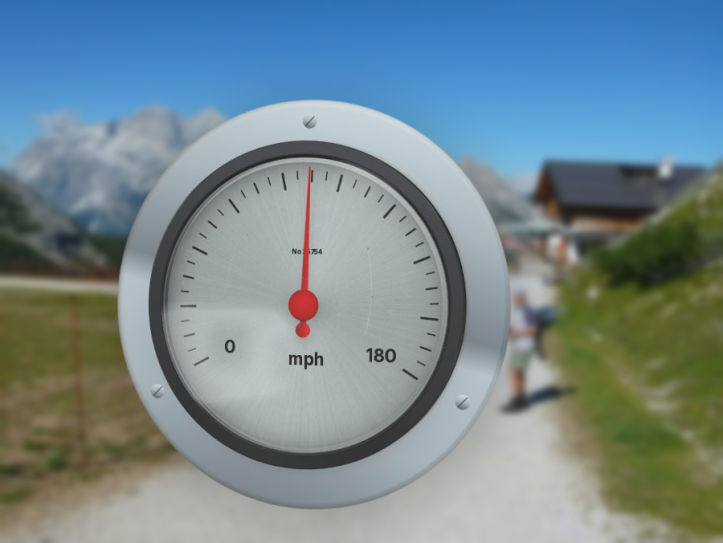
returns **90** mph
